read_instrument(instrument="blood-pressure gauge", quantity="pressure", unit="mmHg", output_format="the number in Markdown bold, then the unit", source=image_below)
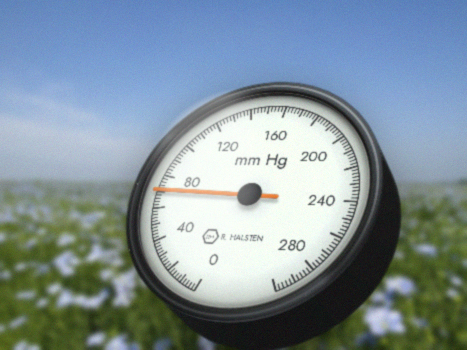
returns **70** mmHg
